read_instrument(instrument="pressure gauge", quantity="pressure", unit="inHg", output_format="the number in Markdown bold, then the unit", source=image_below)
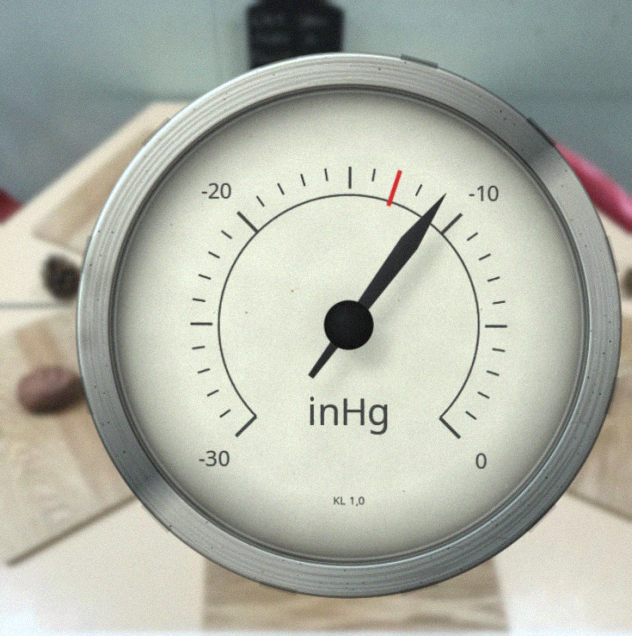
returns **-11** inHg
